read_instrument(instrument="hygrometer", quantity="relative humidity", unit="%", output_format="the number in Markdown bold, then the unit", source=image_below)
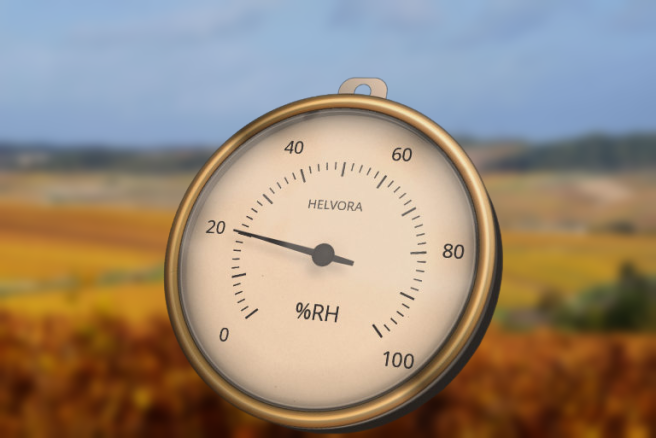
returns **20** %
